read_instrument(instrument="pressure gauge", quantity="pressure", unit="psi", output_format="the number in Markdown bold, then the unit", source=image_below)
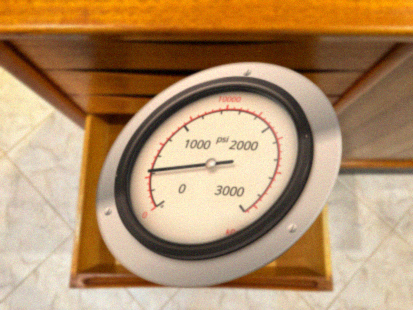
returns **400** psi
